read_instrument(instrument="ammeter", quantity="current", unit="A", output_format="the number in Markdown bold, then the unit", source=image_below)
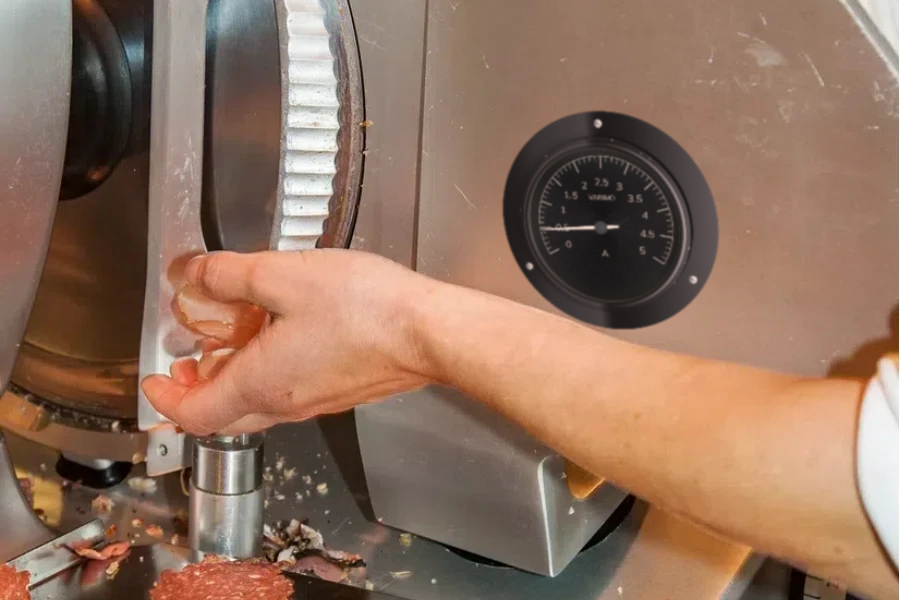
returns **0.5** A
